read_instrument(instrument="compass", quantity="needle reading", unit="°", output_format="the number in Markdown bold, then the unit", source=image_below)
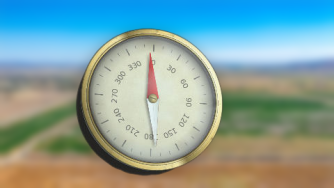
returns **355** °
